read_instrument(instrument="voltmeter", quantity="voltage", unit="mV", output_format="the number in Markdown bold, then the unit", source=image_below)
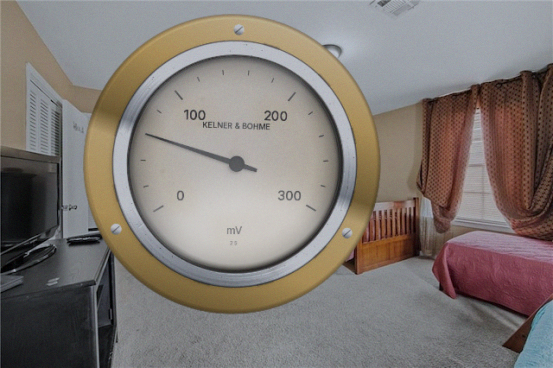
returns **60** mV
